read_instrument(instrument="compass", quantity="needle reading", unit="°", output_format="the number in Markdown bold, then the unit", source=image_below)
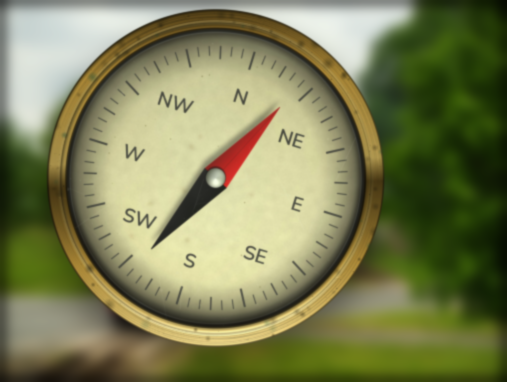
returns **25** °
